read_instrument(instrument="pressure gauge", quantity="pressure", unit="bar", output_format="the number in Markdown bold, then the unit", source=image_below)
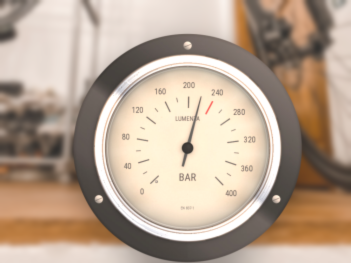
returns **220** bar
